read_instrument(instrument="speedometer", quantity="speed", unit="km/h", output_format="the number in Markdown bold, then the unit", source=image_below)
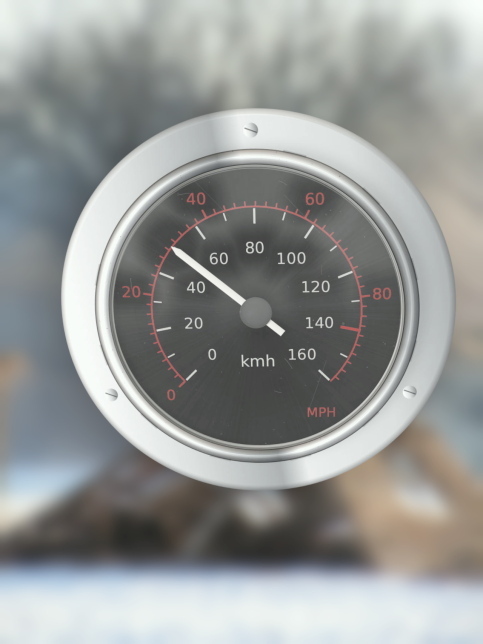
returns **50** km/h
